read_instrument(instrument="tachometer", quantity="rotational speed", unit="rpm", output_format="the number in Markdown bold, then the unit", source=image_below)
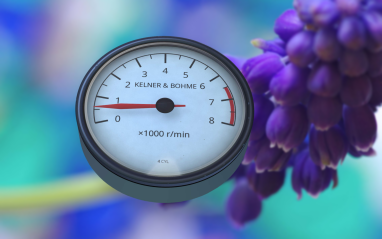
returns **500** rpm
